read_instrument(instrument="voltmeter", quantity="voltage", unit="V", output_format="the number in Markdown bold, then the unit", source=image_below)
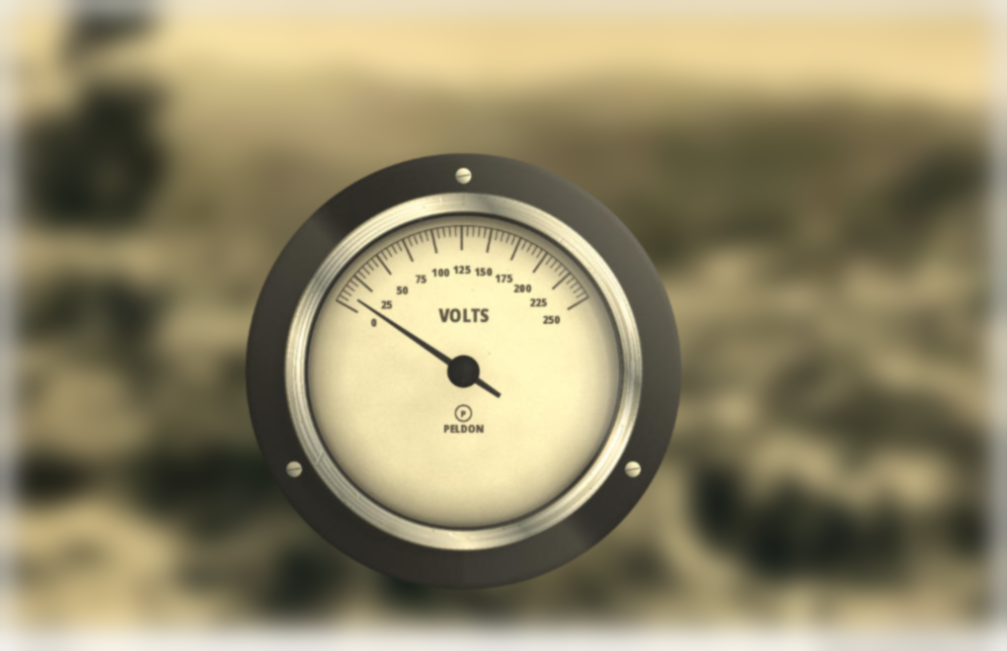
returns **10** V
